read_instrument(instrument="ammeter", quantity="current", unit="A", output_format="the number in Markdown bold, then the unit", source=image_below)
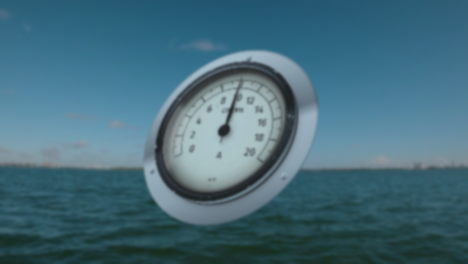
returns **10** A
